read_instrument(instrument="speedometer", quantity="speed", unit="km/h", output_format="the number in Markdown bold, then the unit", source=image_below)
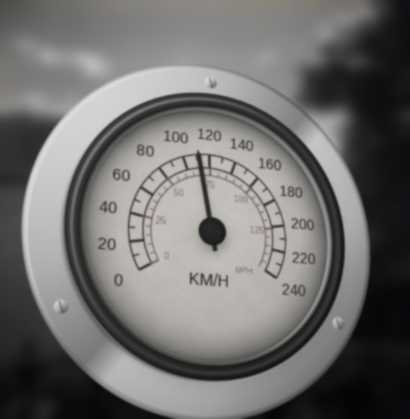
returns **110** km/h
